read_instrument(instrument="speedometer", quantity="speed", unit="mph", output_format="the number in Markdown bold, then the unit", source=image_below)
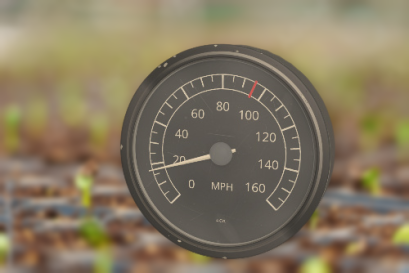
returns **17.5** mph
